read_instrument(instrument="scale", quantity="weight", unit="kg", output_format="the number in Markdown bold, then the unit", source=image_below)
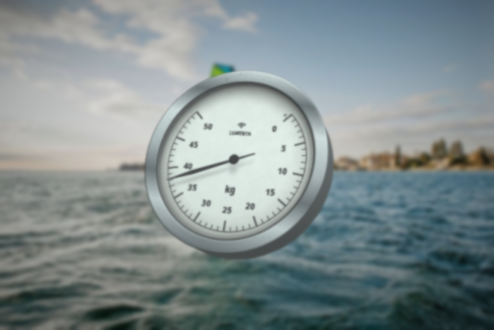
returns **38** kg
